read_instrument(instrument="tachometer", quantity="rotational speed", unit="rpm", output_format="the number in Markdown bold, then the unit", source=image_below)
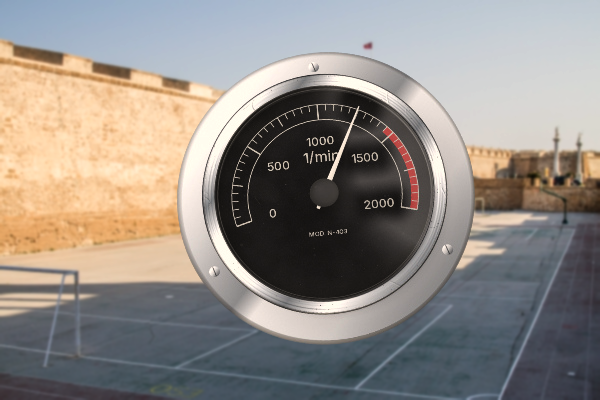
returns **1250** rpm
